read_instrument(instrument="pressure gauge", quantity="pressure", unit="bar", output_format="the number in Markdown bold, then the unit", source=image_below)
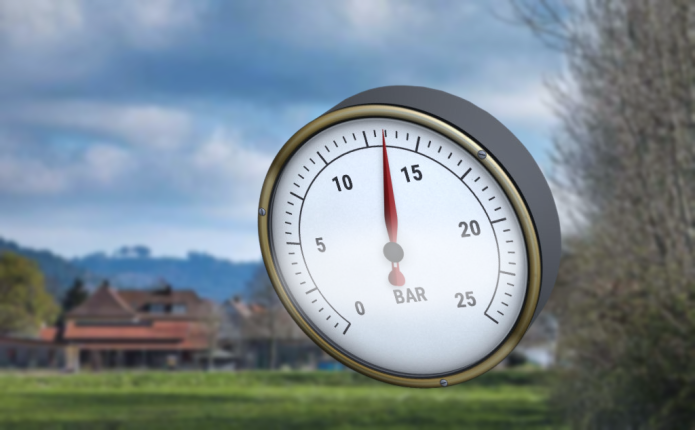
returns **13.5** bar
